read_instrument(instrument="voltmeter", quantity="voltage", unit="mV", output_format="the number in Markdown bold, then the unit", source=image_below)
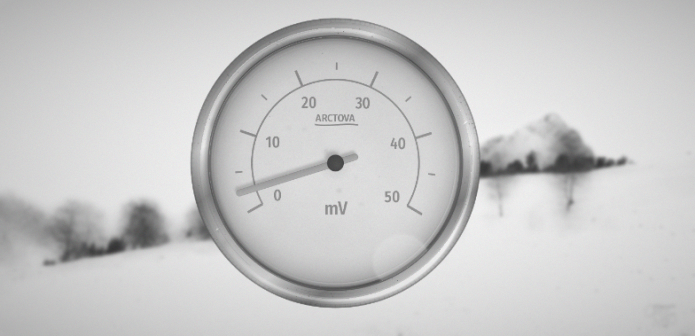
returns **2.5** mV
